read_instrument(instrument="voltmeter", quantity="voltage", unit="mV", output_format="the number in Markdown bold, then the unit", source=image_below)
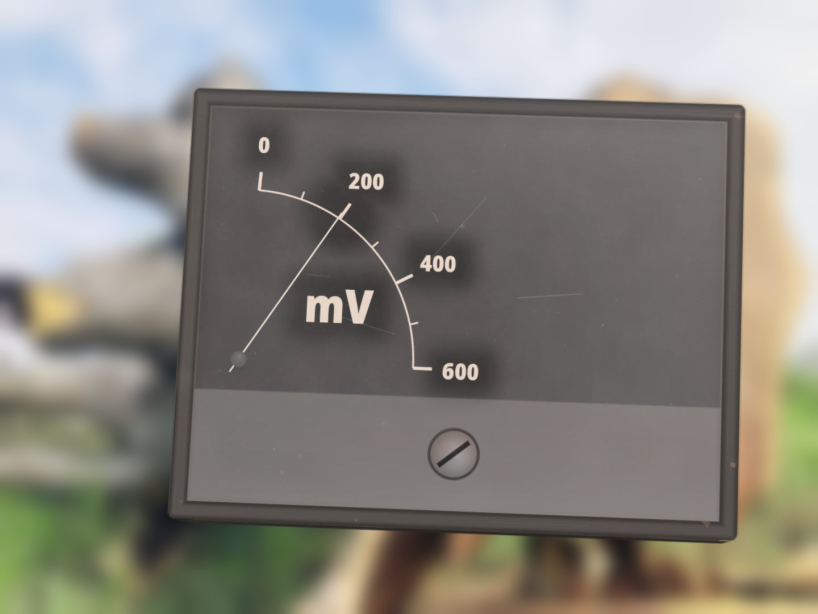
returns **200** mV
